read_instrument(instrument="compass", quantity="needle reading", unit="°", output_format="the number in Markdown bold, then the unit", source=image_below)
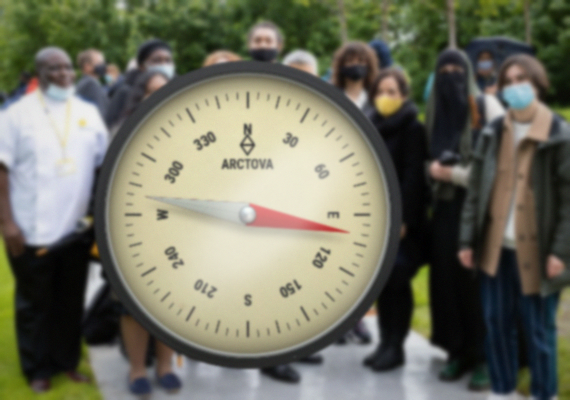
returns **100** °
